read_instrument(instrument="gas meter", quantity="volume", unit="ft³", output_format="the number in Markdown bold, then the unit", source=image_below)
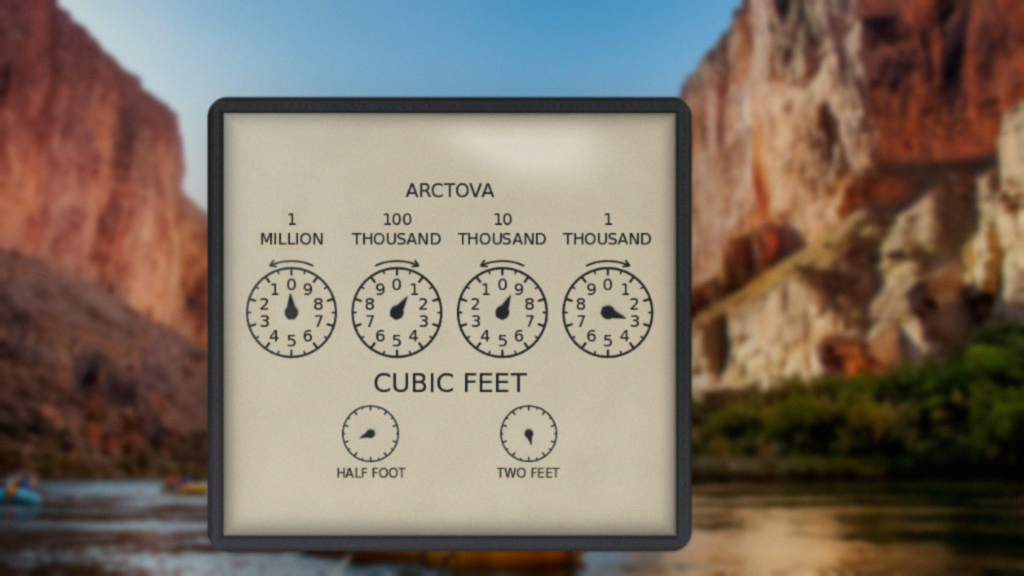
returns **9300** ft³
